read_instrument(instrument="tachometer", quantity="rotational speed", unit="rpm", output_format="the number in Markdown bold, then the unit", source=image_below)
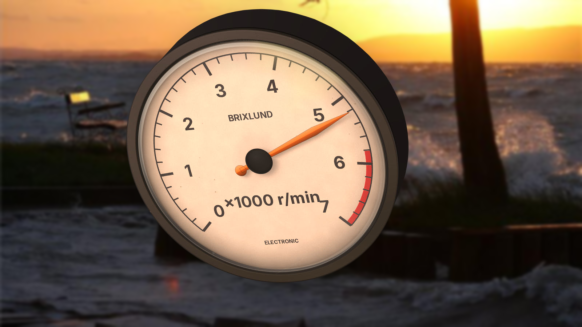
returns **5200** rpm
